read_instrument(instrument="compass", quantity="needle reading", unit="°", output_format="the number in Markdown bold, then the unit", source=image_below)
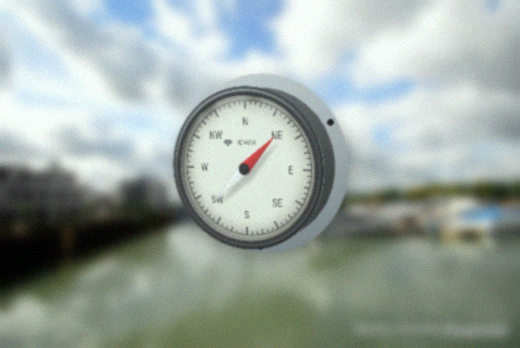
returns **45** °
